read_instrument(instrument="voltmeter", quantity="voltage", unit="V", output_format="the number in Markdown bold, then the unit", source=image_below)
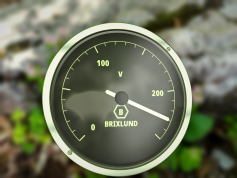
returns **230** V
